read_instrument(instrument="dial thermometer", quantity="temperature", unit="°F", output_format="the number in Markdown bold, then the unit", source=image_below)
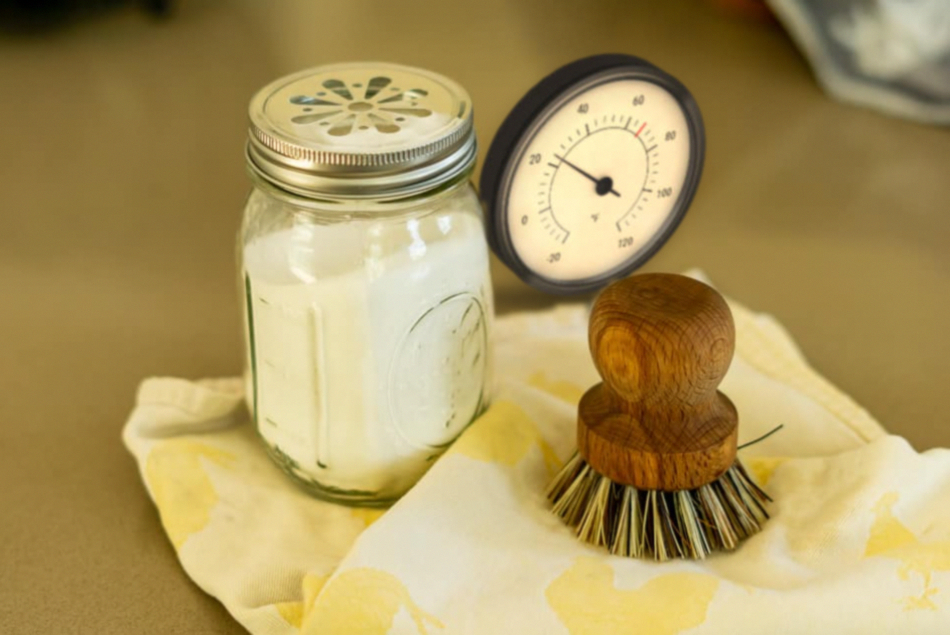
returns **24** °F
